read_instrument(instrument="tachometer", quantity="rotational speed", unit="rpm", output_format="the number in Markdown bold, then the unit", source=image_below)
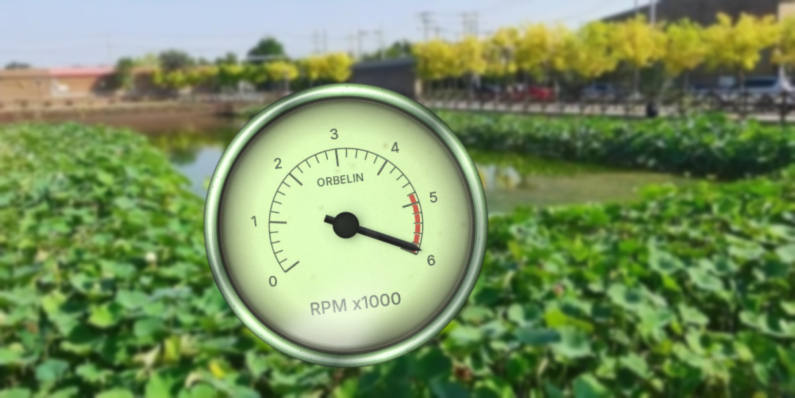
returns **5900** rpm
